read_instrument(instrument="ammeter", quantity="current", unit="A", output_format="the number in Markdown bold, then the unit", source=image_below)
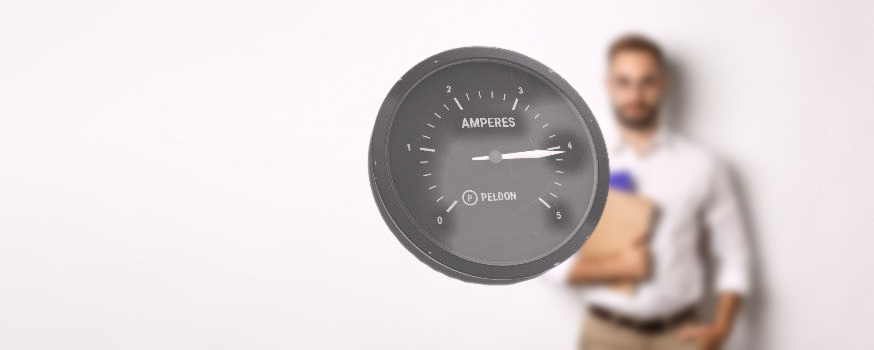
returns **4.1** A
